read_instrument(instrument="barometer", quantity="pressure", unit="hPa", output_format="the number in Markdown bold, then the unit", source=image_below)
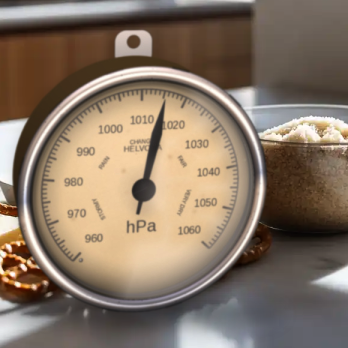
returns **1015** hPa
